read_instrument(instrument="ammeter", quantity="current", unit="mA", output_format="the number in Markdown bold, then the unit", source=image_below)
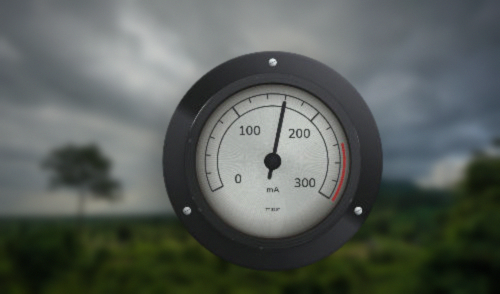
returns **160** mA
